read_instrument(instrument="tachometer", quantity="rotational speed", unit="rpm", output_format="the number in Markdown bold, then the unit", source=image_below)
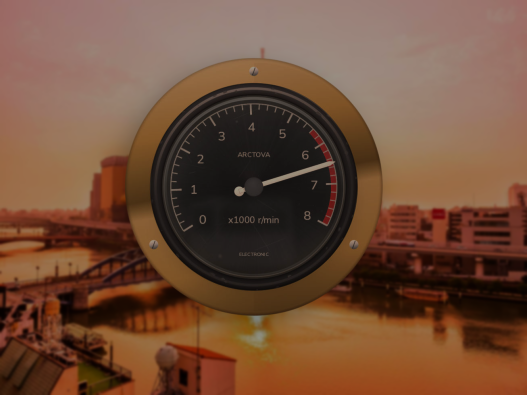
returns **6500** rpm
